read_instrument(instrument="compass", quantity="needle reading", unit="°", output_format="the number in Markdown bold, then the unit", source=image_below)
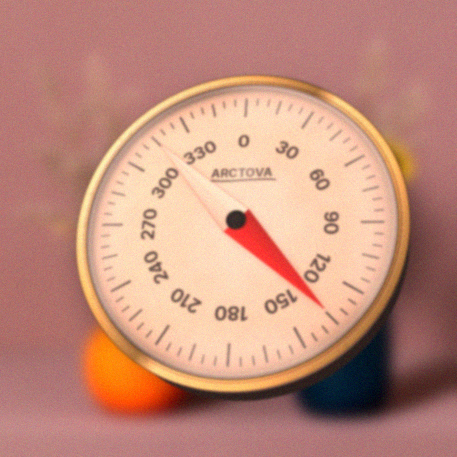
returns **135** °
